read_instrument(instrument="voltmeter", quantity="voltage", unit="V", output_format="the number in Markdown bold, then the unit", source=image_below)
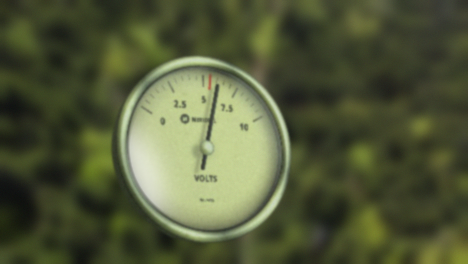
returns **6** V
